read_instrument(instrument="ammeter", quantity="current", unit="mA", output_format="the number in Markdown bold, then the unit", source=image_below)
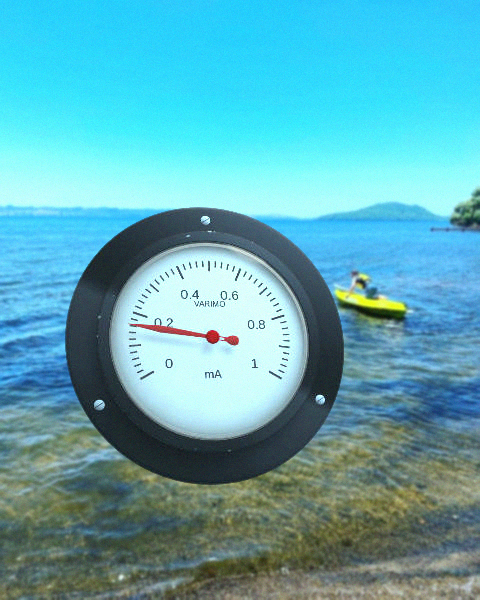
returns **0.16** mA
